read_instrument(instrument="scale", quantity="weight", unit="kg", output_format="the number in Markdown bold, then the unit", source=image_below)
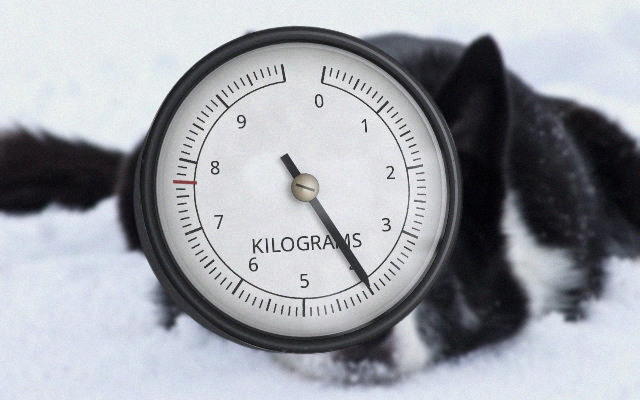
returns **4** kg
